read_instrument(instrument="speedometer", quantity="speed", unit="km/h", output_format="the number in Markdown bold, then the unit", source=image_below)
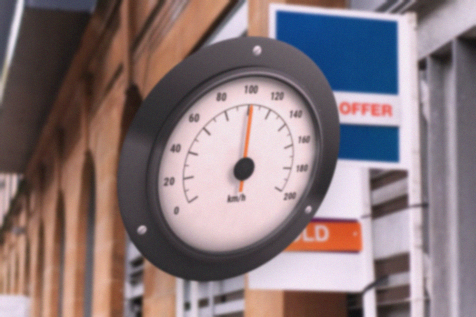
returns **100** km/h
